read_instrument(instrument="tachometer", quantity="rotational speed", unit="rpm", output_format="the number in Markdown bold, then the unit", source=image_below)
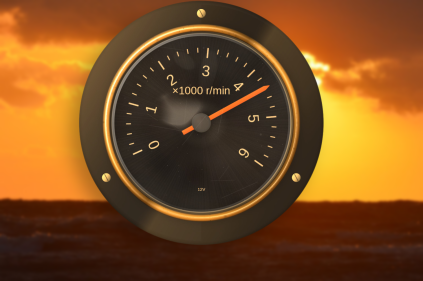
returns **4400** rpm
